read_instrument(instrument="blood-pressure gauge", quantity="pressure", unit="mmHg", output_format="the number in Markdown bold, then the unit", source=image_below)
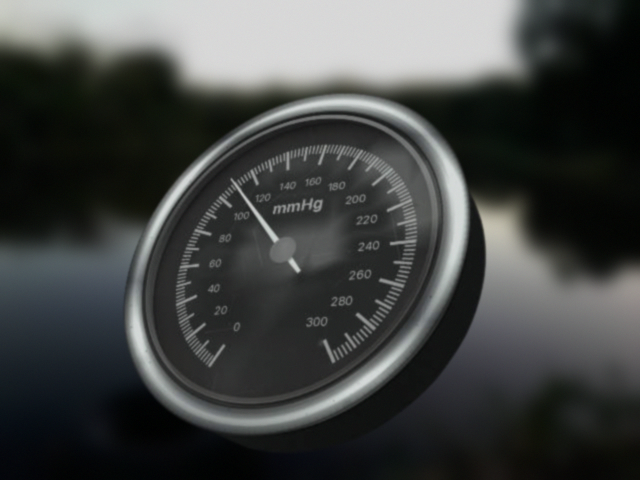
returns **110** mmHg
